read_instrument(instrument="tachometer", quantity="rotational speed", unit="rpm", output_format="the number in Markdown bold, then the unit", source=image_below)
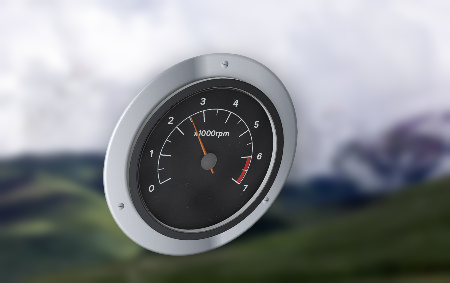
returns **2500** rpm
